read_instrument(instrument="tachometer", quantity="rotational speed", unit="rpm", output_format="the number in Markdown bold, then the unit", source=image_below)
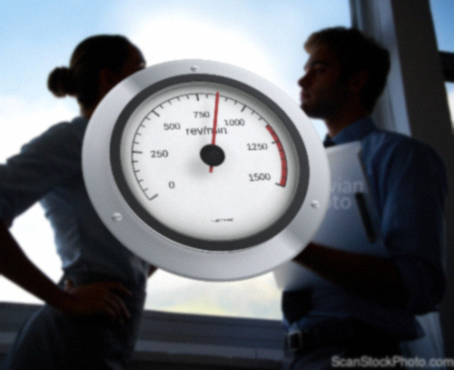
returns **850** rpm
